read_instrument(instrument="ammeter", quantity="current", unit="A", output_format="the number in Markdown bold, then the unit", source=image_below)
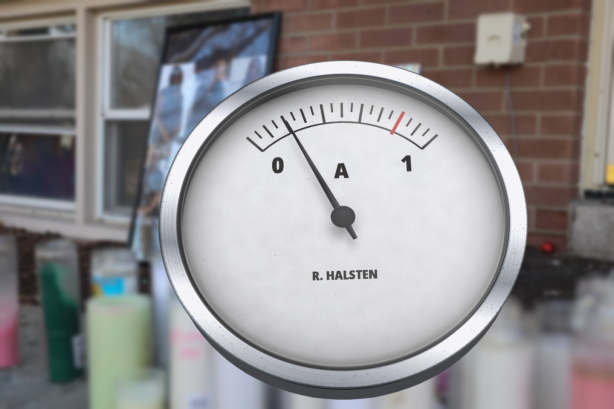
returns **0.2** A
